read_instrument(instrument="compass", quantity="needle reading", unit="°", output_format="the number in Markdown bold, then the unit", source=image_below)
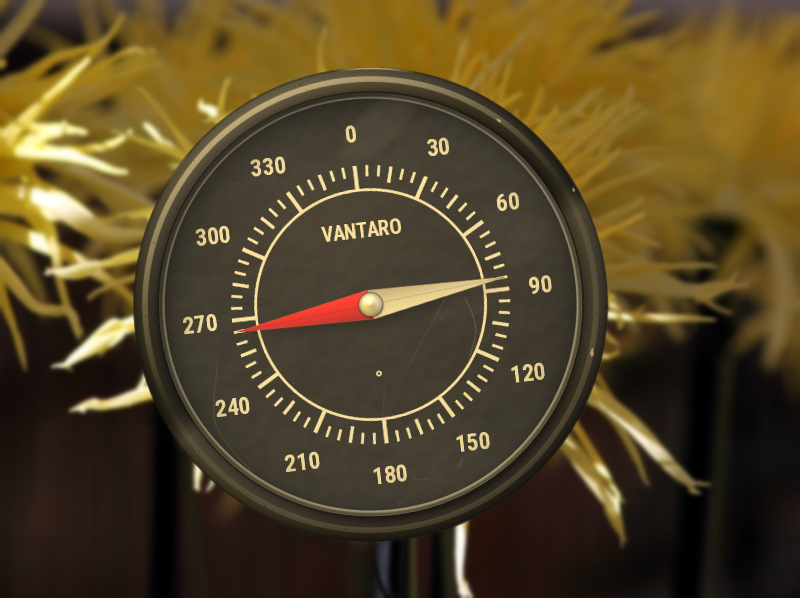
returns **265** °
